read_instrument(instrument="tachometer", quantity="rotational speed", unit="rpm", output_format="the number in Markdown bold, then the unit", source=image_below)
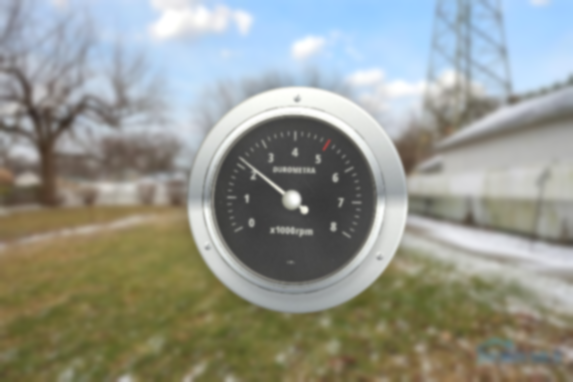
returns **2200** rpm
